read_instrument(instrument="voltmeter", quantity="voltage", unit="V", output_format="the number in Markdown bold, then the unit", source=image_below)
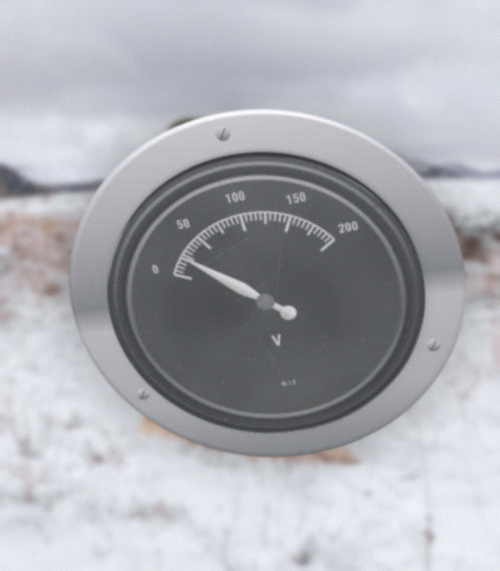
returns **25** V
